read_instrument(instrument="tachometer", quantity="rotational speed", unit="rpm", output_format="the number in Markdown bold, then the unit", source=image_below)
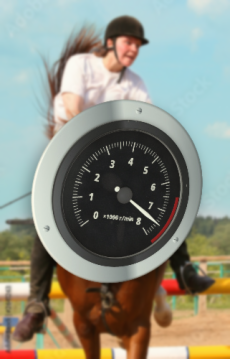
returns **7500** rpm
